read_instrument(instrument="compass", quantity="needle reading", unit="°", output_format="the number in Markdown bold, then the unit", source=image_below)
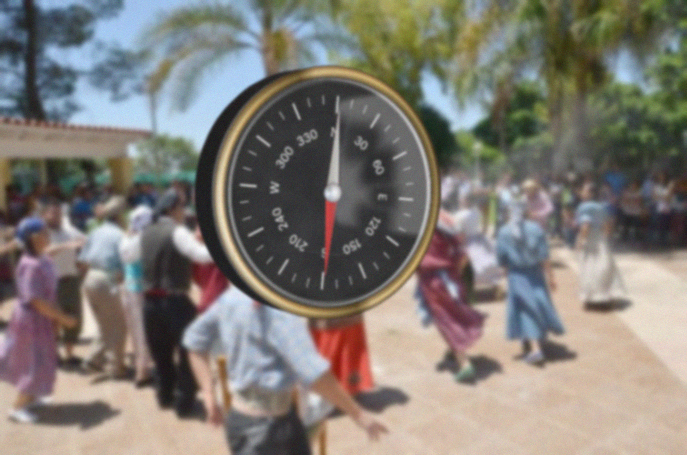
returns **180** °
